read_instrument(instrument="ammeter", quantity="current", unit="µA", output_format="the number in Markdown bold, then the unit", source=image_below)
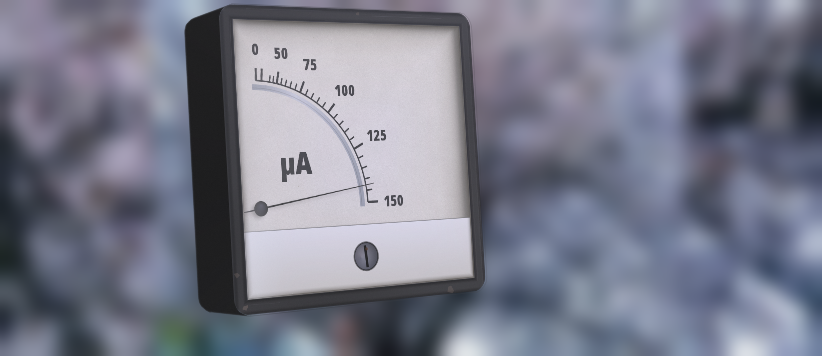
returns **142.5** µA
